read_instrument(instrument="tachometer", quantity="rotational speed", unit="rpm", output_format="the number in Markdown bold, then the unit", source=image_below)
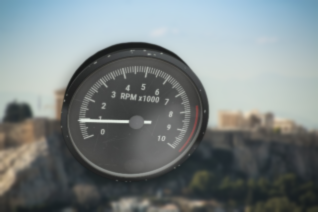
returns **1000** rpm
